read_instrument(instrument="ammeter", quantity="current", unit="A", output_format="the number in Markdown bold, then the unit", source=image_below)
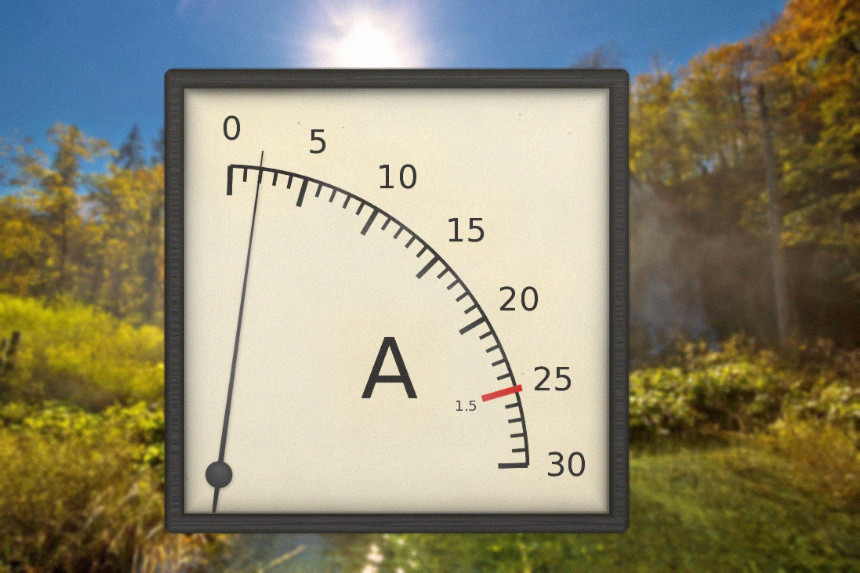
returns **2** A
